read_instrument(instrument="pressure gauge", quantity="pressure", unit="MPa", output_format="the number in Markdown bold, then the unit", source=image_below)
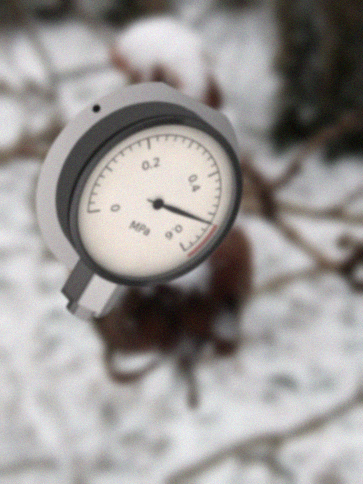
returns **0.52** MPa
